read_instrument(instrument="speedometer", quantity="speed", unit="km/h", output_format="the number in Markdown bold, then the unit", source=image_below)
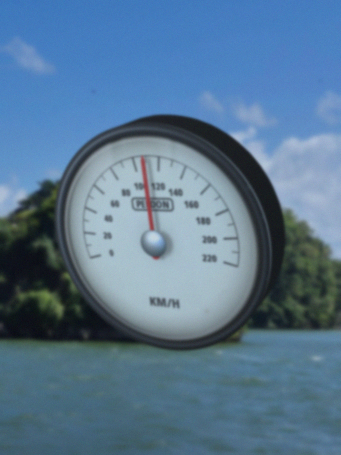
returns **110** km/h
